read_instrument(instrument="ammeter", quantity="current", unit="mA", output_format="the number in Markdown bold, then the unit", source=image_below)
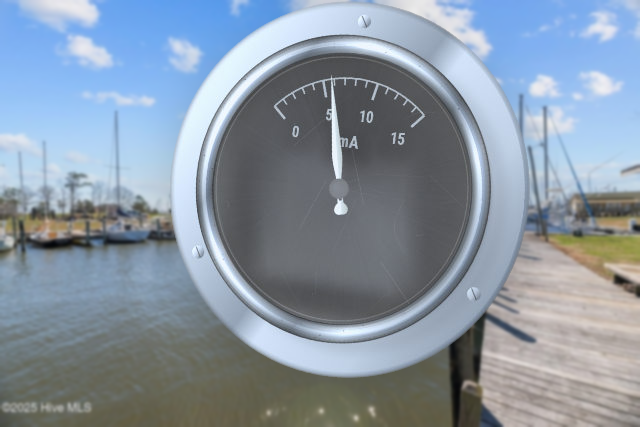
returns **6** mA
